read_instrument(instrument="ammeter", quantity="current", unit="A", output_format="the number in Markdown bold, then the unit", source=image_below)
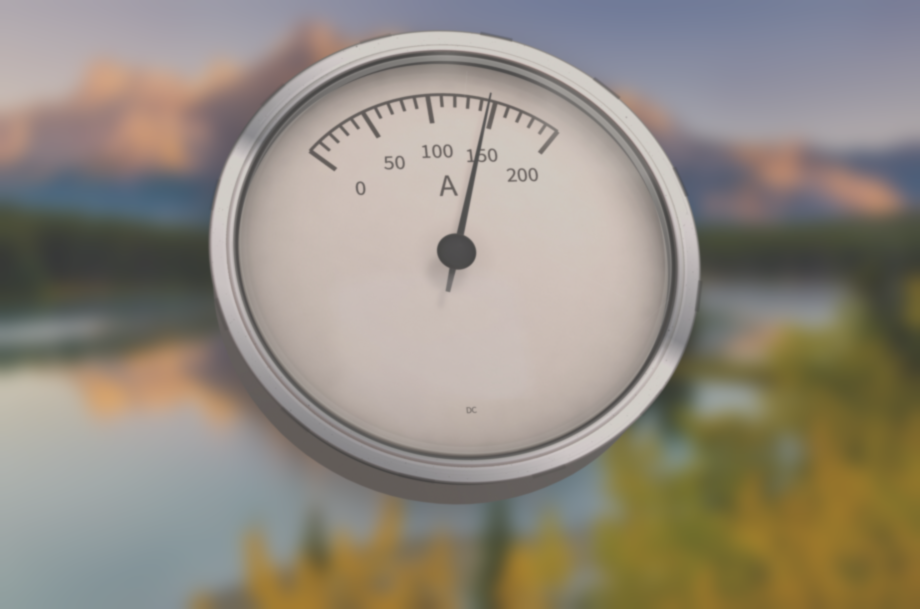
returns **145** A
